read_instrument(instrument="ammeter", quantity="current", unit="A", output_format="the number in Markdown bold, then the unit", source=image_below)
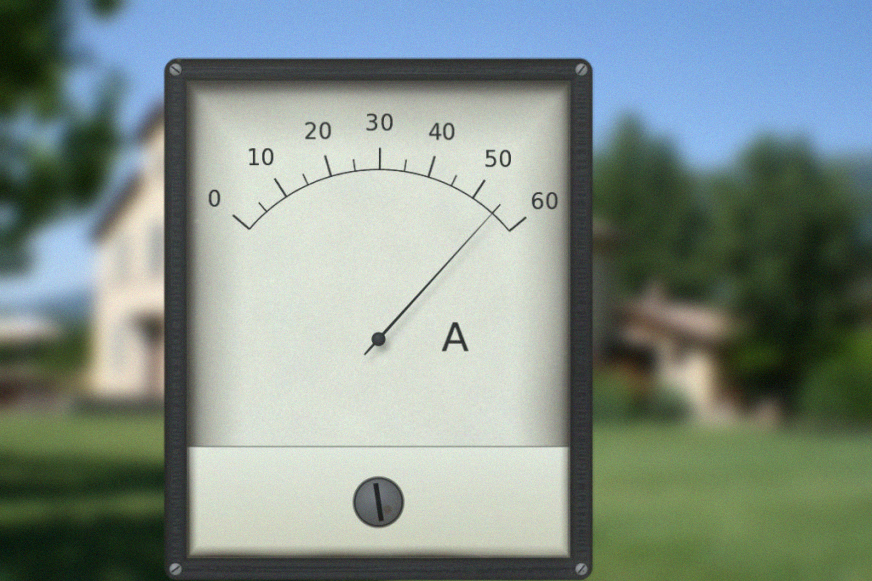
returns **55** A
